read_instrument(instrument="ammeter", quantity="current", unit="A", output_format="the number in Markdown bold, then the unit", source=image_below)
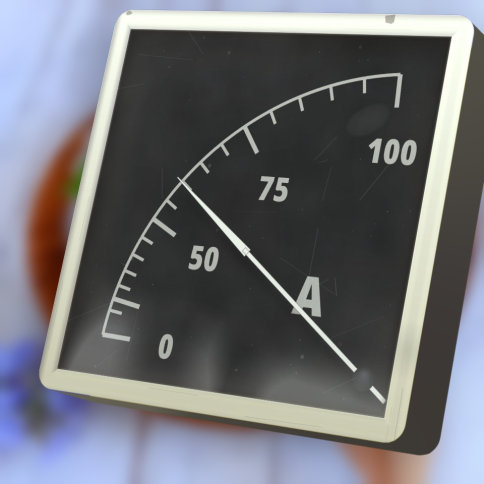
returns **60** A
